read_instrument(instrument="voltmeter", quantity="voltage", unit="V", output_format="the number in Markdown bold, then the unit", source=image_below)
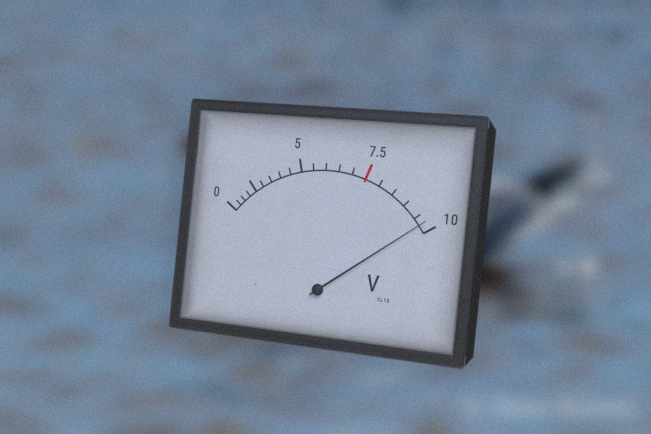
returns **9.75** V
